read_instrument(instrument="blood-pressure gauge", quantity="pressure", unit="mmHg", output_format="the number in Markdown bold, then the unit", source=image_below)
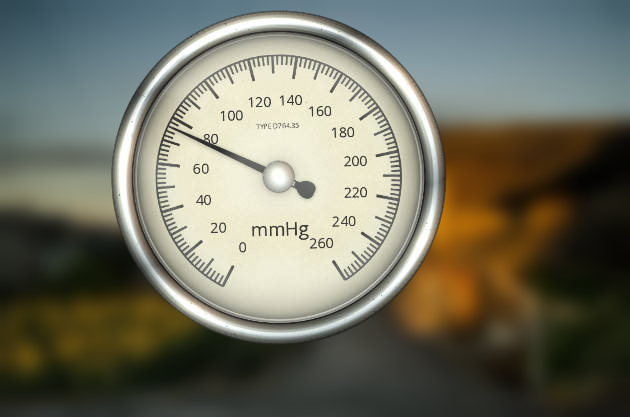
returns **76** mmHg
